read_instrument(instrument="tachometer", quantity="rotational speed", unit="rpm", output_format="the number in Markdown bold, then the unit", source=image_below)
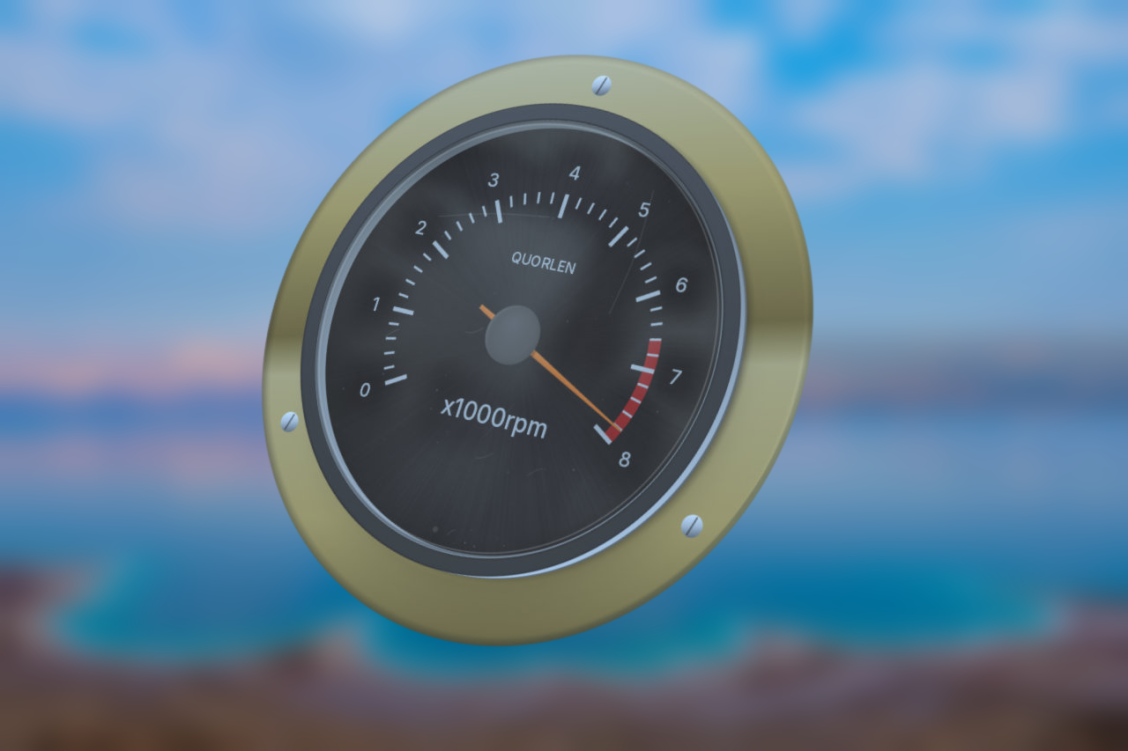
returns **7800** rpm
